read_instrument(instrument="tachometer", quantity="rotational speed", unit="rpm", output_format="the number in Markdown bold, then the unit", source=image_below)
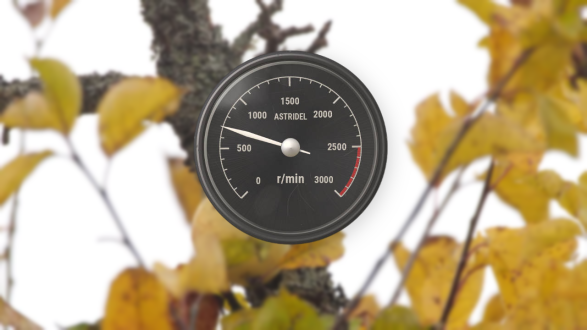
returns **700** rpm
